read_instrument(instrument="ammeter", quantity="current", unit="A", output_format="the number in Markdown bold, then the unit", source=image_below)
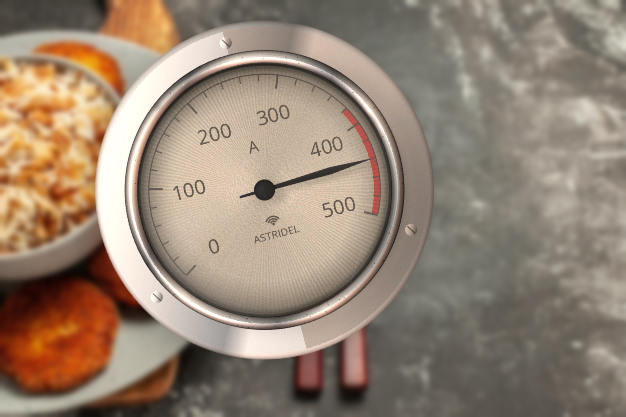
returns **440** A
